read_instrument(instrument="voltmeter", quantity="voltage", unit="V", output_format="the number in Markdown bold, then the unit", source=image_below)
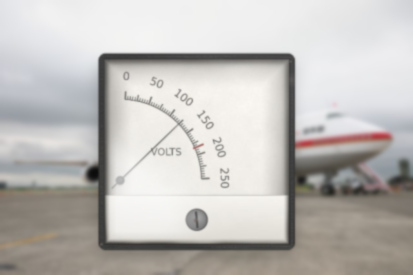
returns **125** V
